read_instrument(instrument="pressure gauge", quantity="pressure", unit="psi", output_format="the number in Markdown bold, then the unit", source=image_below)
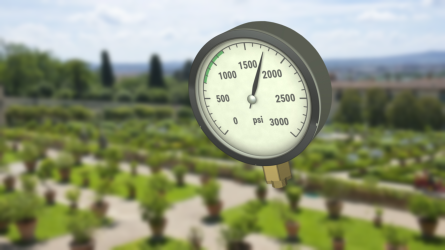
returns **1750** psi
